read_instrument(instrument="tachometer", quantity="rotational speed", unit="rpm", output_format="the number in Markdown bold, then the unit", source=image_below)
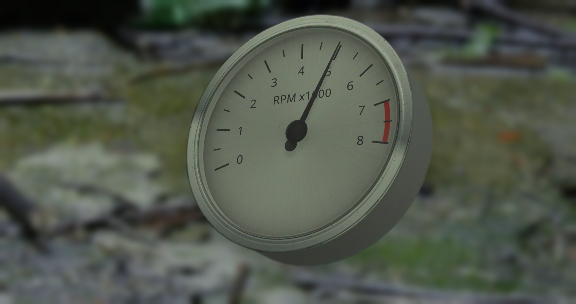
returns **5000** rpm
